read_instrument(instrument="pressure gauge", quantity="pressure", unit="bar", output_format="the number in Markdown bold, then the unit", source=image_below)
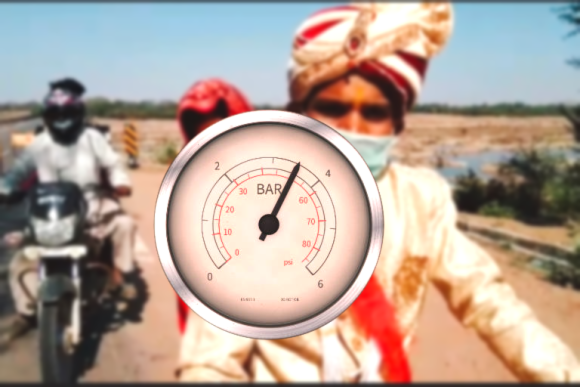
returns **3.5** bar
